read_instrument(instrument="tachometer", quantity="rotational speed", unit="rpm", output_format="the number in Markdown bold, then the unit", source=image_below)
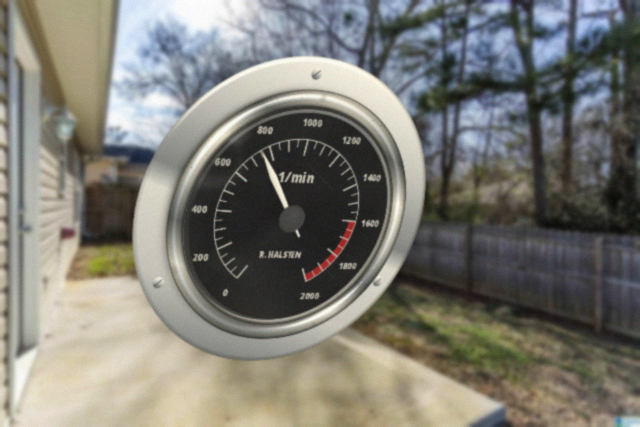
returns **750** rpm
